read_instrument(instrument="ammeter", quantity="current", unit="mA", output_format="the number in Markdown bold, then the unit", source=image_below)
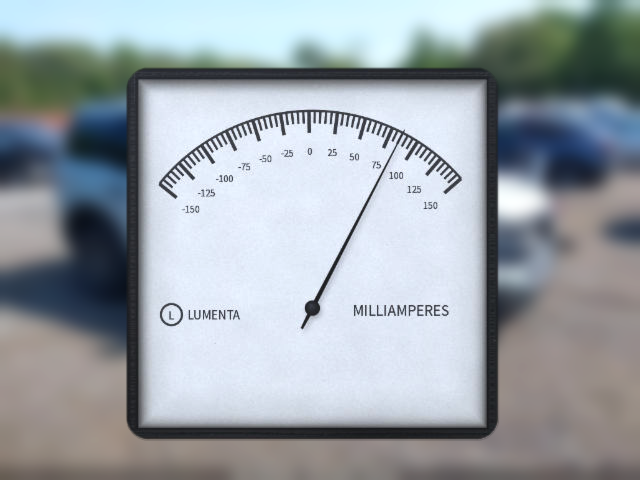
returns **85** mA
